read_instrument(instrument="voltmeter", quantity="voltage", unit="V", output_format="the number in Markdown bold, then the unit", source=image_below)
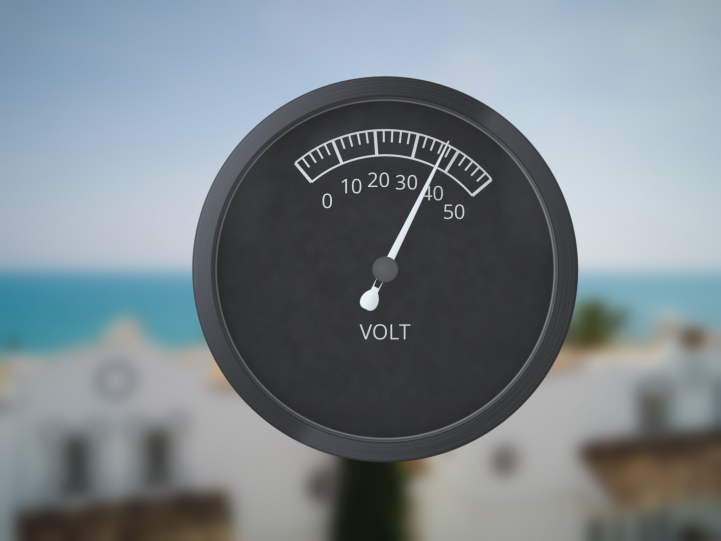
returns **37** V
